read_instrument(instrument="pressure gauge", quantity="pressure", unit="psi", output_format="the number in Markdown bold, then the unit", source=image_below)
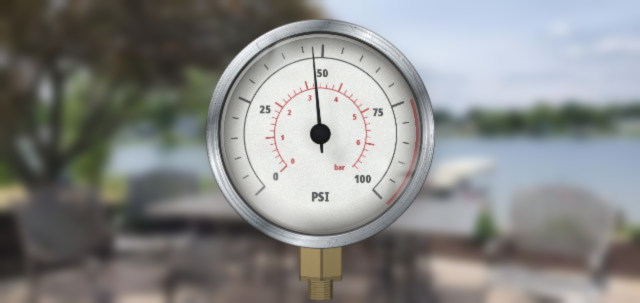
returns **47.5** psi
